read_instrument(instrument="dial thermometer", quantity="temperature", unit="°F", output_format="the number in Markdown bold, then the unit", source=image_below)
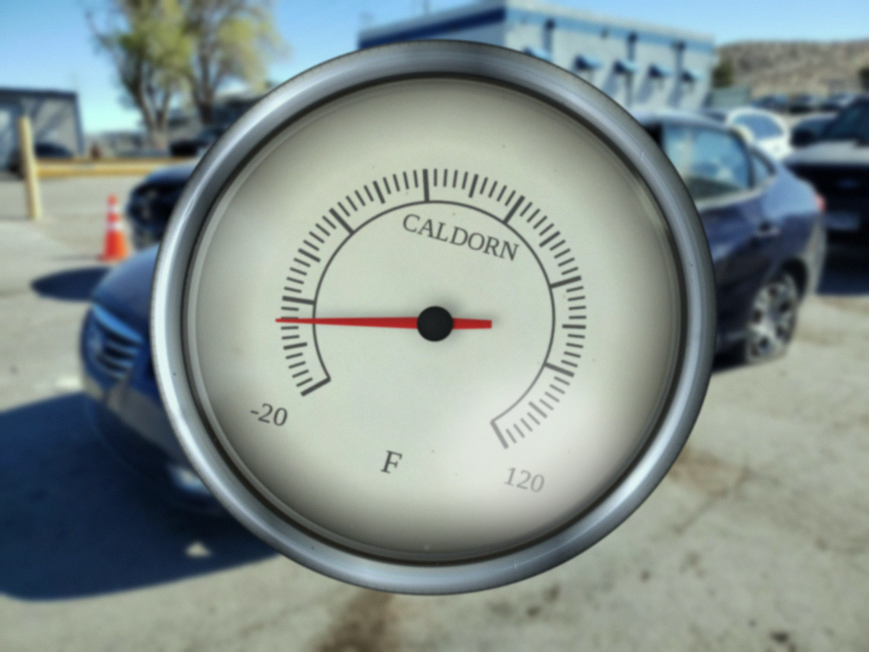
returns **-4** °F
